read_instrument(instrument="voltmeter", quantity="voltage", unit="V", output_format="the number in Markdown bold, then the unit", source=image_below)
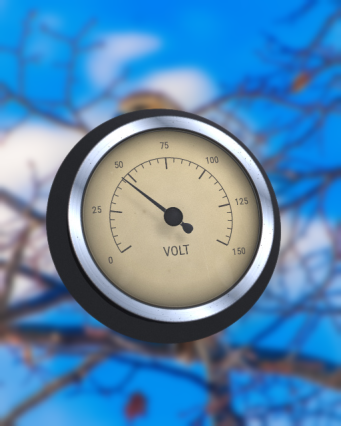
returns **45** V
